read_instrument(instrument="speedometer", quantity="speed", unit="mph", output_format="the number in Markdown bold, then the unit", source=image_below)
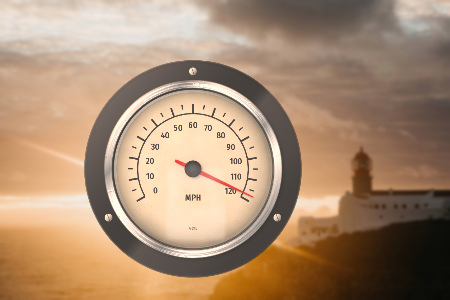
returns **117.5** mph
